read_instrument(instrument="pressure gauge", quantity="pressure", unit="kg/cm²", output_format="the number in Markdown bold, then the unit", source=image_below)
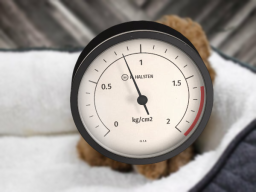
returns **0.85** kg/cm²
